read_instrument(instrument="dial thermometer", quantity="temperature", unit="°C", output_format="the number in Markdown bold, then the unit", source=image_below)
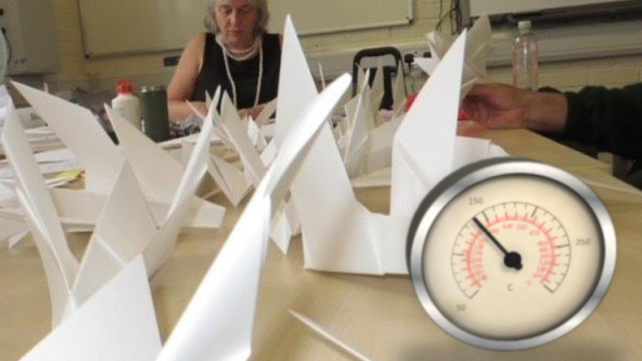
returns **140** °C
